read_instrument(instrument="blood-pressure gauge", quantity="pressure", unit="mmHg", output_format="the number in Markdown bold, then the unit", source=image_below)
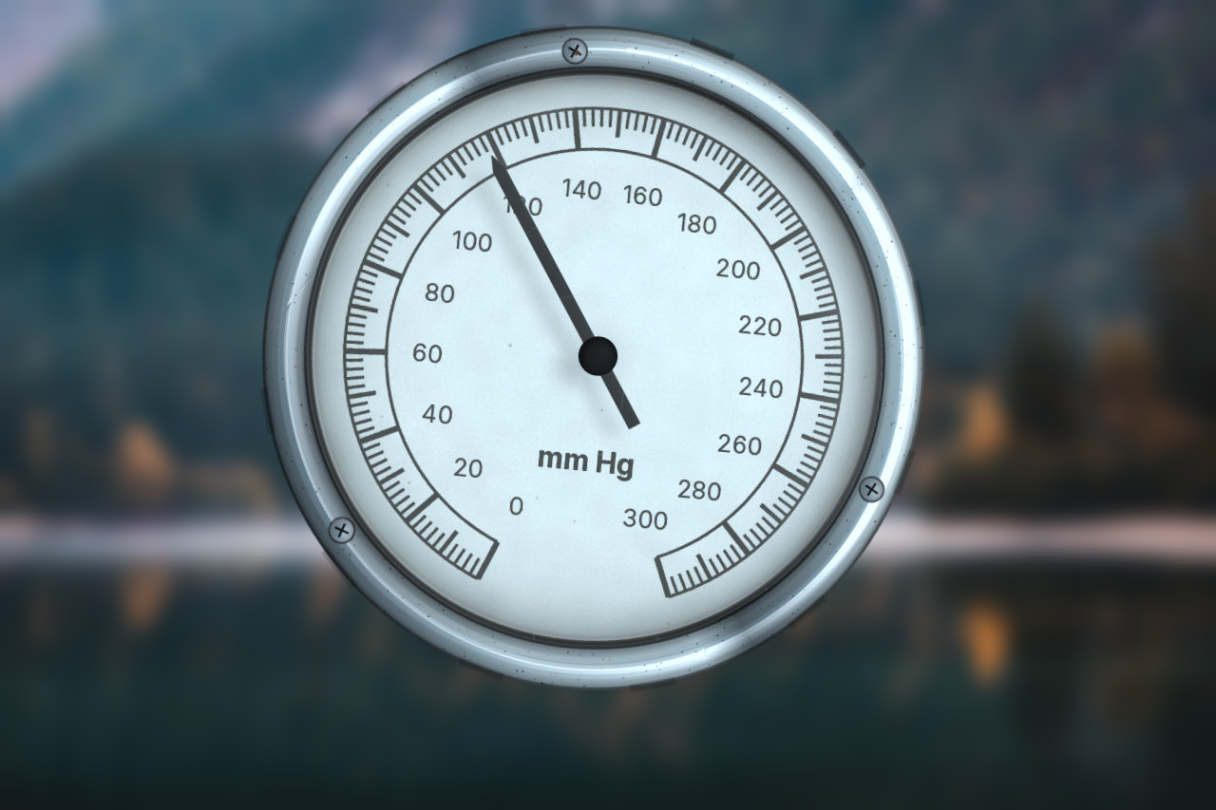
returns **118** mmHg
